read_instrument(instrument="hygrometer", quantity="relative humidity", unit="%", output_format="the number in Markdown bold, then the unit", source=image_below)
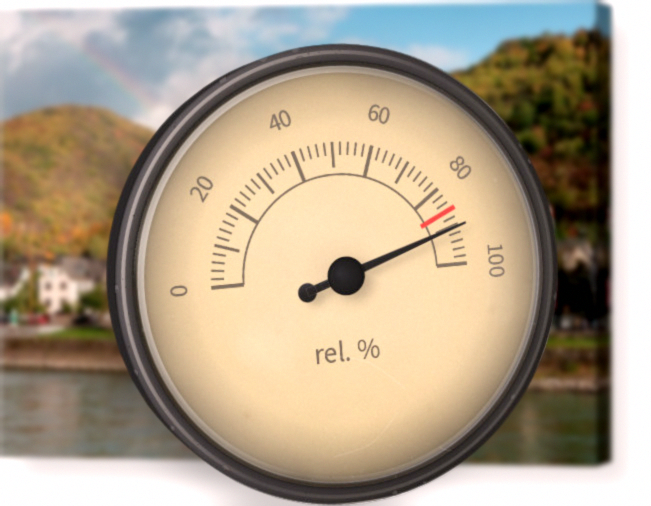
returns **90** %
